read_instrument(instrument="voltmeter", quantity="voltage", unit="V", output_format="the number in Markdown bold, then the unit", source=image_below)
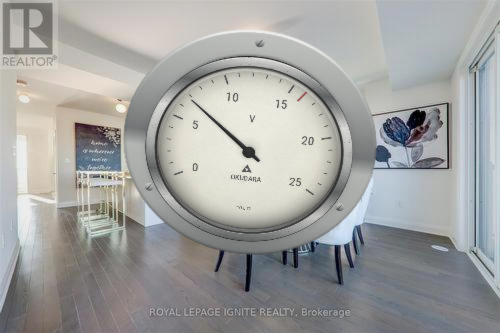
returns **7** V
